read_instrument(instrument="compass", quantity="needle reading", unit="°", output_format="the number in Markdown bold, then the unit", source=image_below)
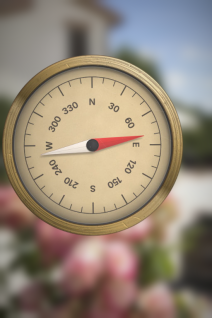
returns **80** °
